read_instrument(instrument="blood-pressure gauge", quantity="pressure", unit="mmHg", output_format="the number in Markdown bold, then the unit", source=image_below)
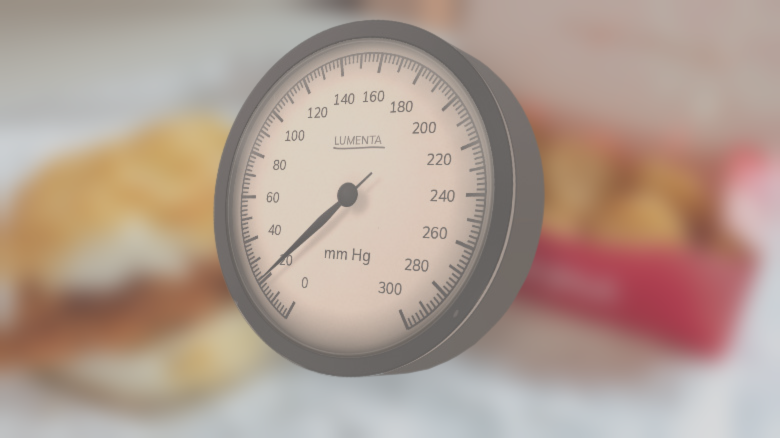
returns **20** mmHg
